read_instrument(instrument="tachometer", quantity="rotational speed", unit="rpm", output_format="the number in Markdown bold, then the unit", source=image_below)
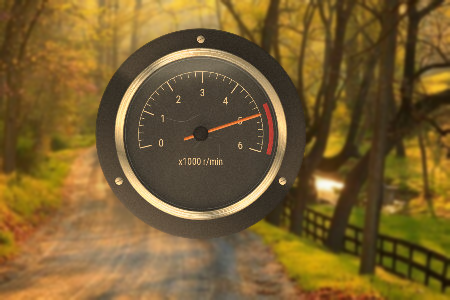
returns **5000** rpm
